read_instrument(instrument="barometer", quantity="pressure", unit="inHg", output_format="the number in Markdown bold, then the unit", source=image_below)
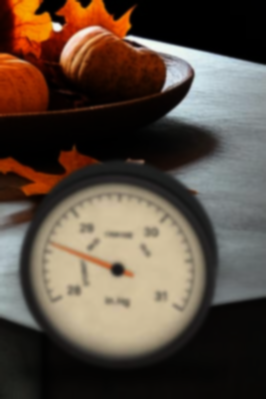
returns **28.6** inHg
